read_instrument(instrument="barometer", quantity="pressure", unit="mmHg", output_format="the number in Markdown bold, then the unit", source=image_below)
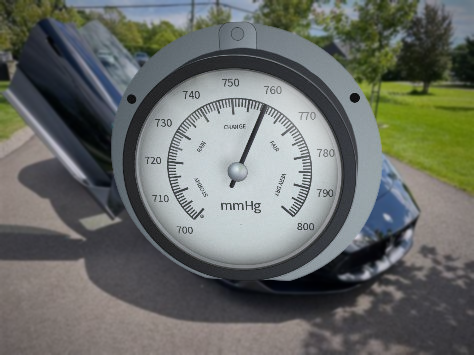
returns **760** mmHg
